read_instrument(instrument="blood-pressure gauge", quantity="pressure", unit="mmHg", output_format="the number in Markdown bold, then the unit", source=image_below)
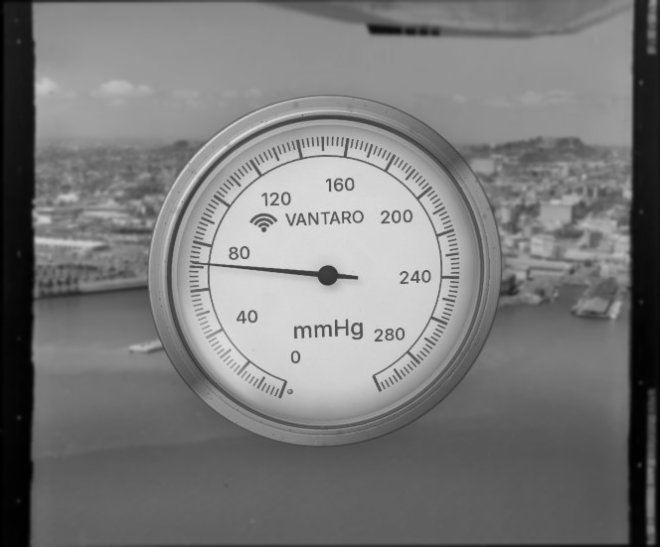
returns **72** mmHg
